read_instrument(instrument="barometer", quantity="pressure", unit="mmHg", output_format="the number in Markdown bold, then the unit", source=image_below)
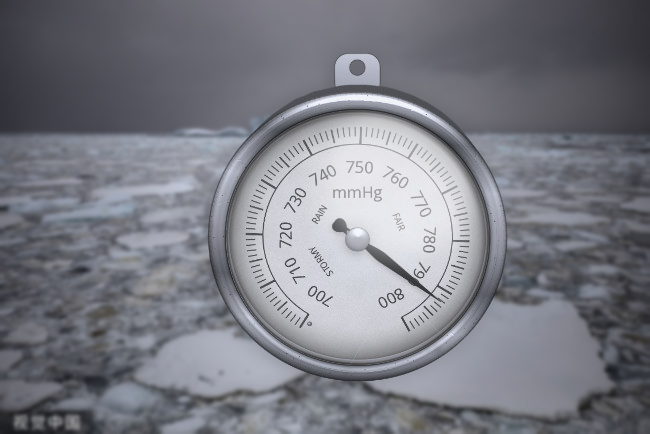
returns **792** mmHg
